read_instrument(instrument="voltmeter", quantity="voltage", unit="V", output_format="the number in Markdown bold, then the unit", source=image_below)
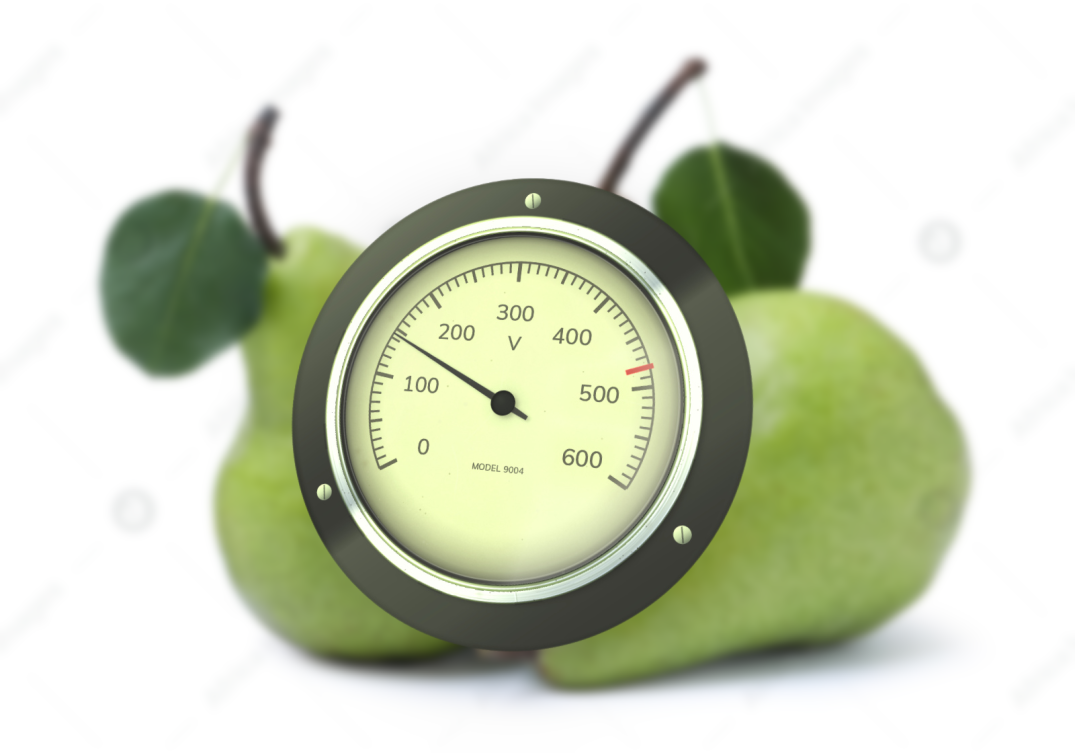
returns **145** V
